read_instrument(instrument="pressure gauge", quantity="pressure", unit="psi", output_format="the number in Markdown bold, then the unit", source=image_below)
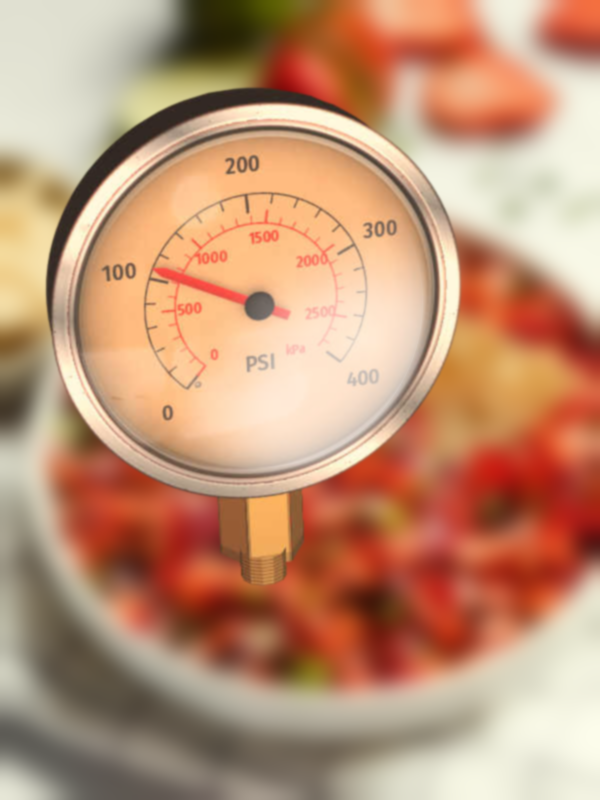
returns **110** psi
